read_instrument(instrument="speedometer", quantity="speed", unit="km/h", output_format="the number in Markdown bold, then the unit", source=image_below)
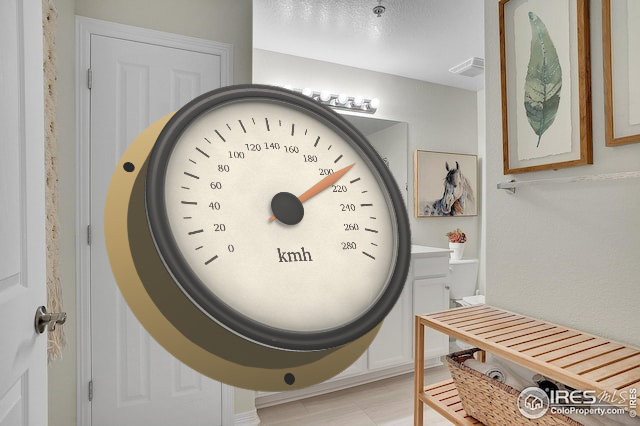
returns **210** km/h
